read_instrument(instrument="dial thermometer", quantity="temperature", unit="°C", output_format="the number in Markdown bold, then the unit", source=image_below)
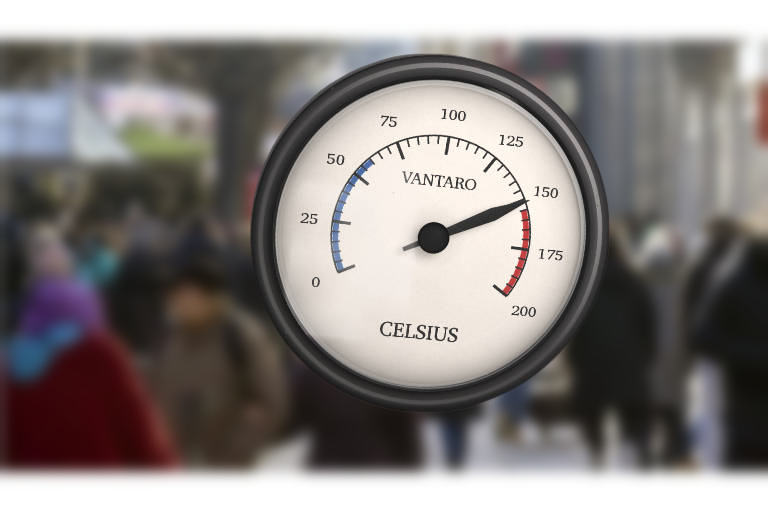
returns **150** °C
